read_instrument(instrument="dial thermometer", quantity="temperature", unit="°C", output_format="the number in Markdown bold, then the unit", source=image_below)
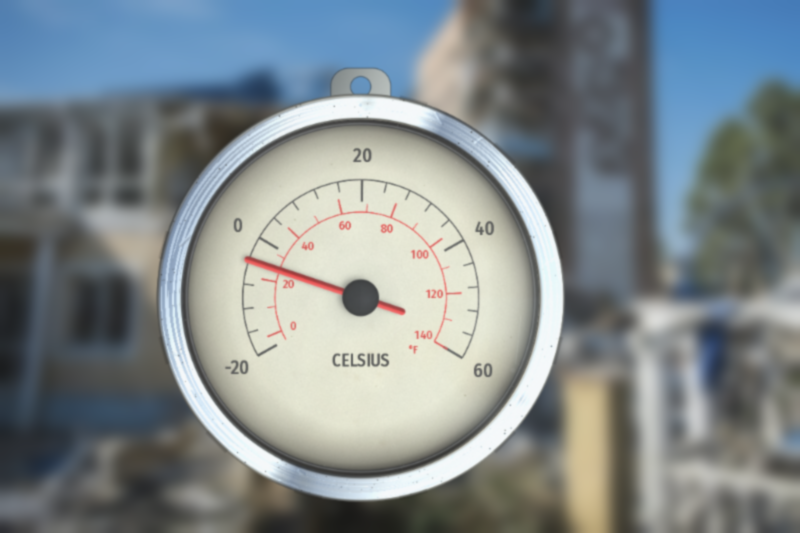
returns **-4** °C
